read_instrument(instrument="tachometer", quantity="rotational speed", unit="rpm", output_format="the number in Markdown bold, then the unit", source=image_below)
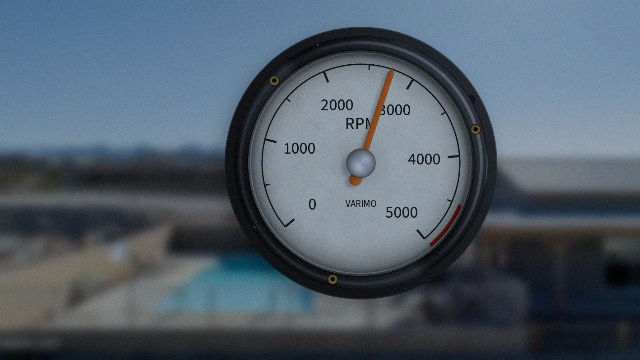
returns **2750** rpm
